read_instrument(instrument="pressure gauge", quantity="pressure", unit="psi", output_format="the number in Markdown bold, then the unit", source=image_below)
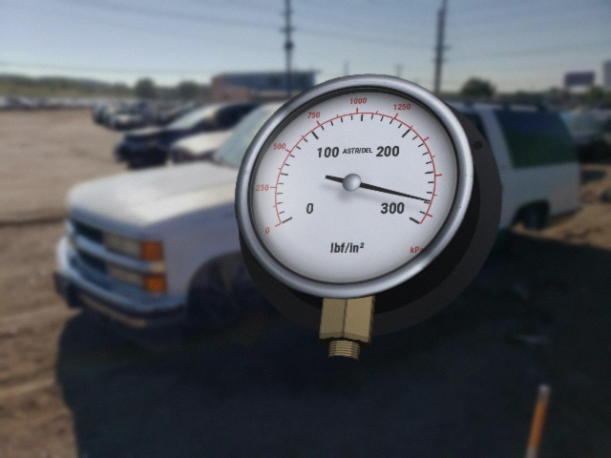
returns **280** psi
